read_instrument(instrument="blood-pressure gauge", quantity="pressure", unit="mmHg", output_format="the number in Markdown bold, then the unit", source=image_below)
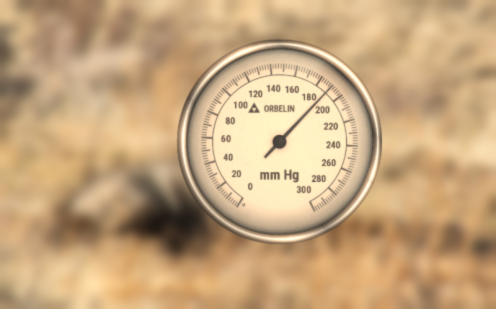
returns **190** mmHg
